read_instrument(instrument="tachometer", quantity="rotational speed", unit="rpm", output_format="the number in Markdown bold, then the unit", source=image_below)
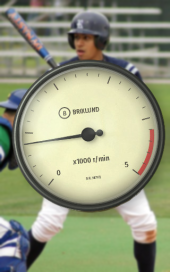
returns **800** rpm
